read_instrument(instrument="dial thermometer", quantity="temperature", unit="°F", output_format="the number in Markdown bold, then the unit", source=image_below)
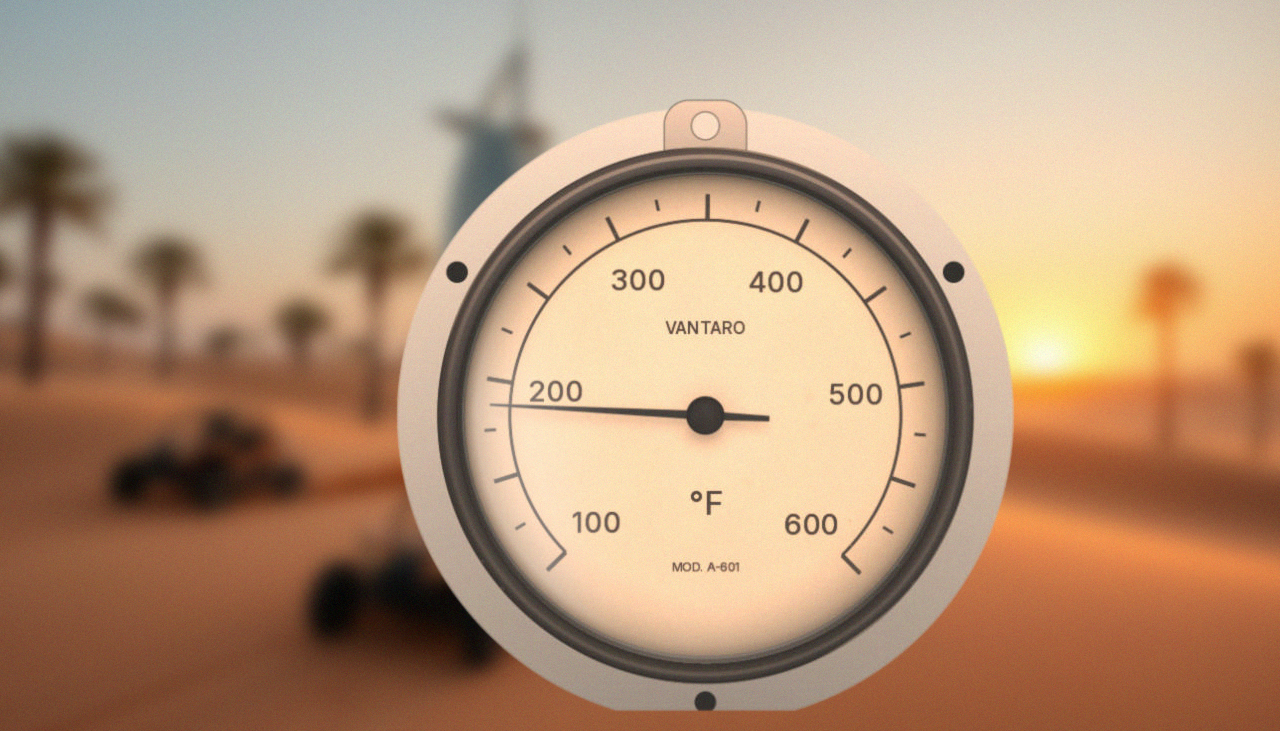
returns **187.5** °F
